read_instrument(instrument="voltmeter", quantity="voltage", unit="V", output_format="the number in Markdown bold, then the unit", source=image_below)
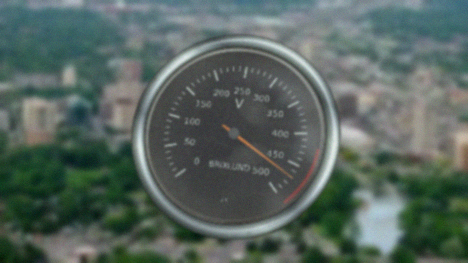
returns **470** V
